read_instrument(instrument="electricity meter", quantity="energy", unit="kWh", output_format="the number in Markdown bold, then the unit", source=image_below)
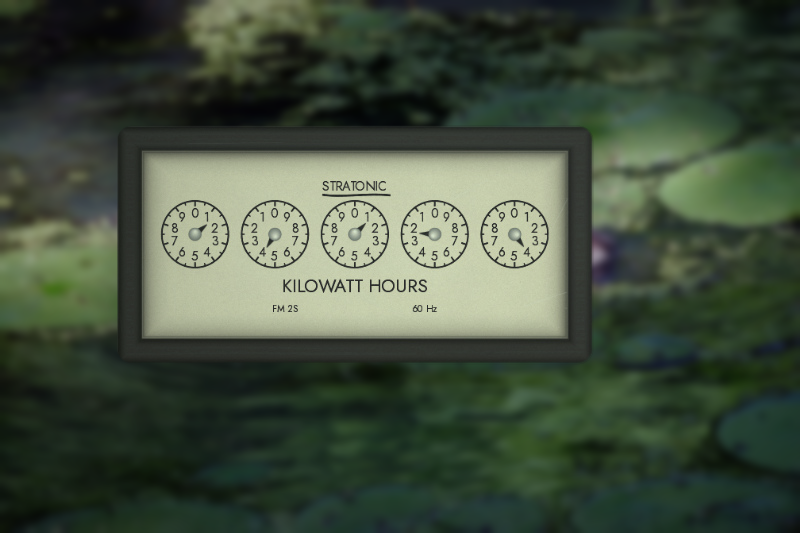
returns **14124** kWh
